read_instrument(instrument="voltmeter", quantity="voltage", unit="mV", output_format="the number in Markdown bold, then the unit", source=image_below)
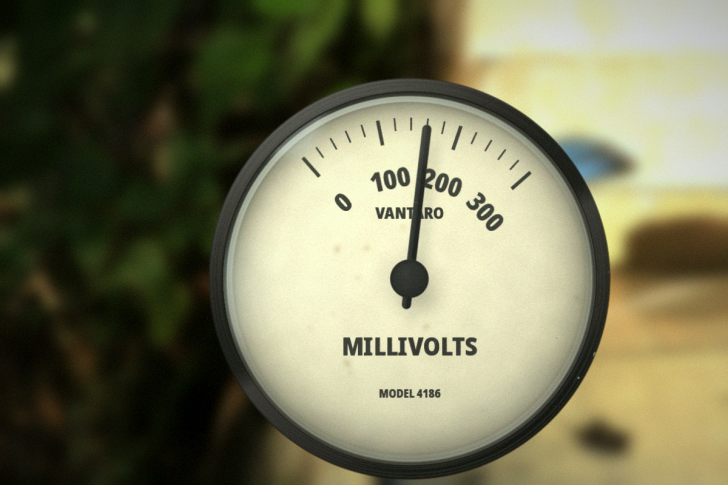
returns **160** mV
